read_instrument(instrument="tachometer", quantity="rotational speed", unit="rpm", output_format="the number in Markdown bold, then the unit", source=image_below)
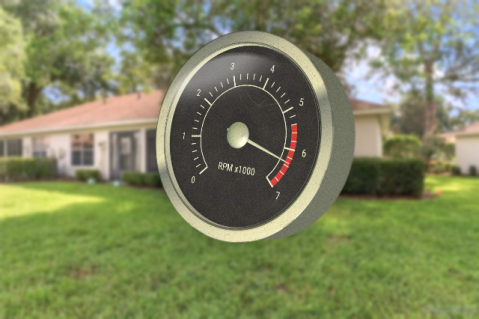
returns **6300** rpm
